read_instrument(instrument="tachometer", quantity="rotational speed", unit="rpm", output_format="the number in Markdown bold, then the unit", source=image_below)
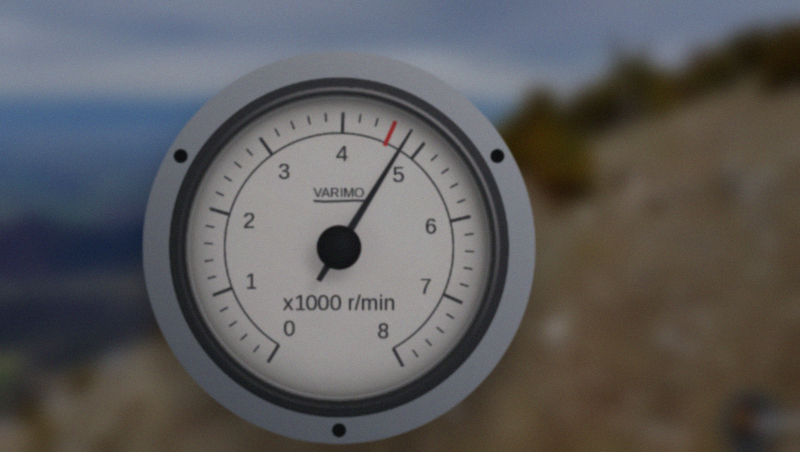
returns **4800** rpm
